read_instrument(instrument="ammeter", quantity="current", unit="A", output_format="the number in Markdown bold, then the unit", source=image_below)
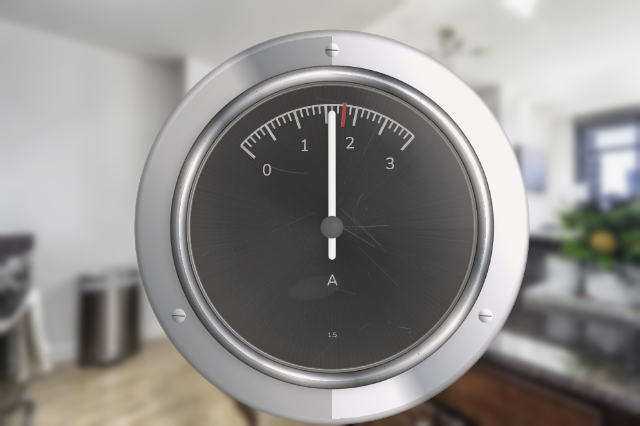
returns **1.6** A
